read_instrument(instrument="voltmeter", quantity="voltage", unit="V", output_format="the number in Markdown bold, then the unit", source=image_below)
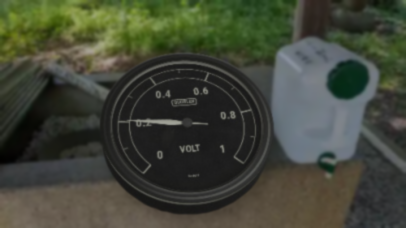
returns **0.2** V
